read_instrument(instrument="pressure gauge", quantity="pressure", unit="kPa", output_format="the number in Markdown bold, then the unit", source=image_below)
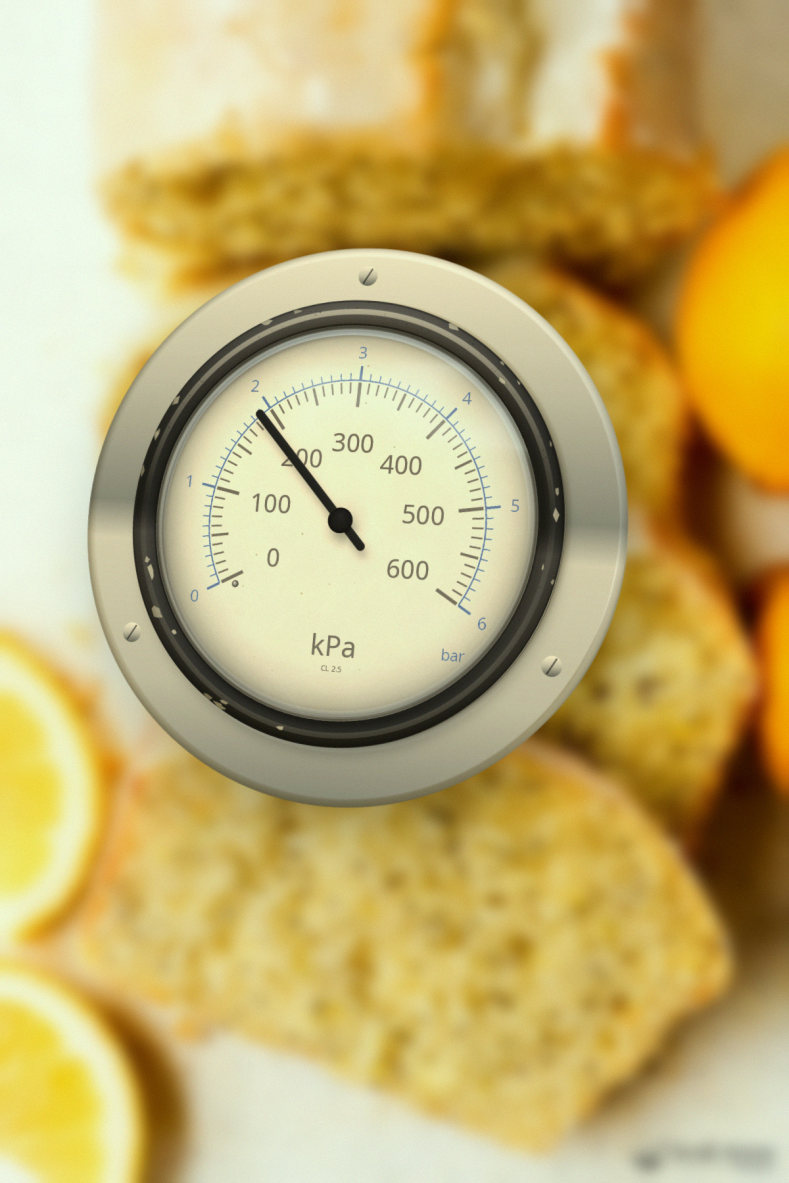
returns **190** kPa
